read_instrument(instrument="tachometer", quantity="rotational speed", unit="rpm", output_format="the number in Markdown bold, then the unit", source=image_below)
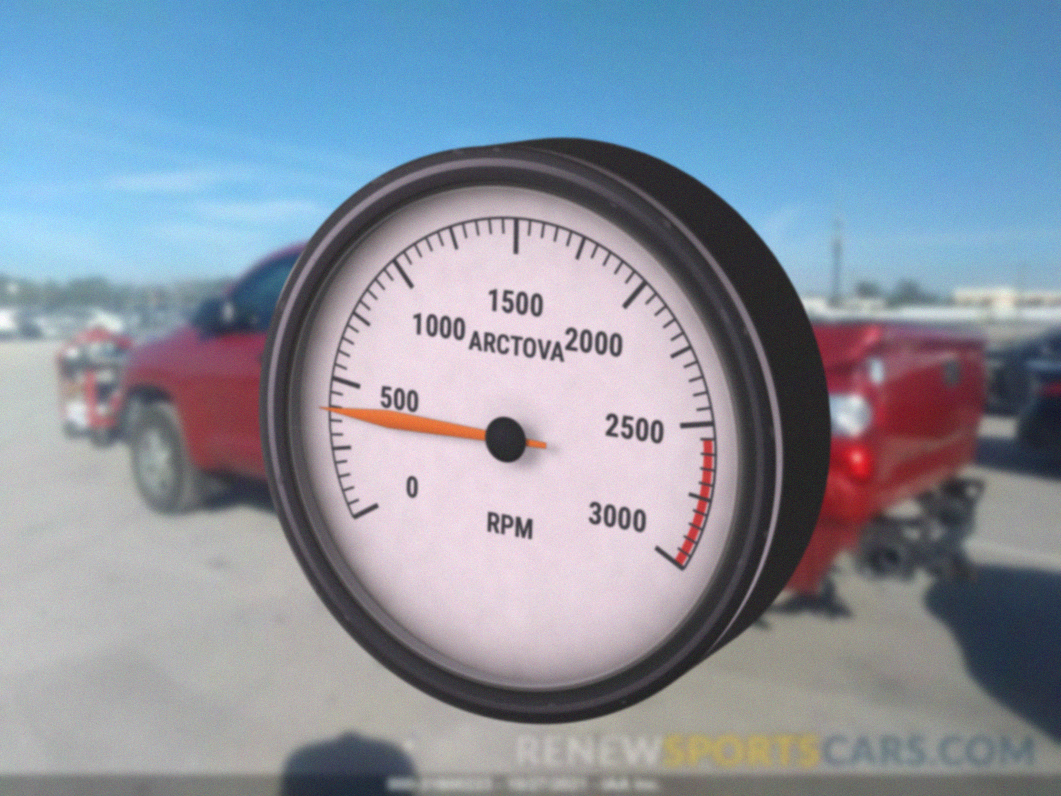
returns **400** rpm
